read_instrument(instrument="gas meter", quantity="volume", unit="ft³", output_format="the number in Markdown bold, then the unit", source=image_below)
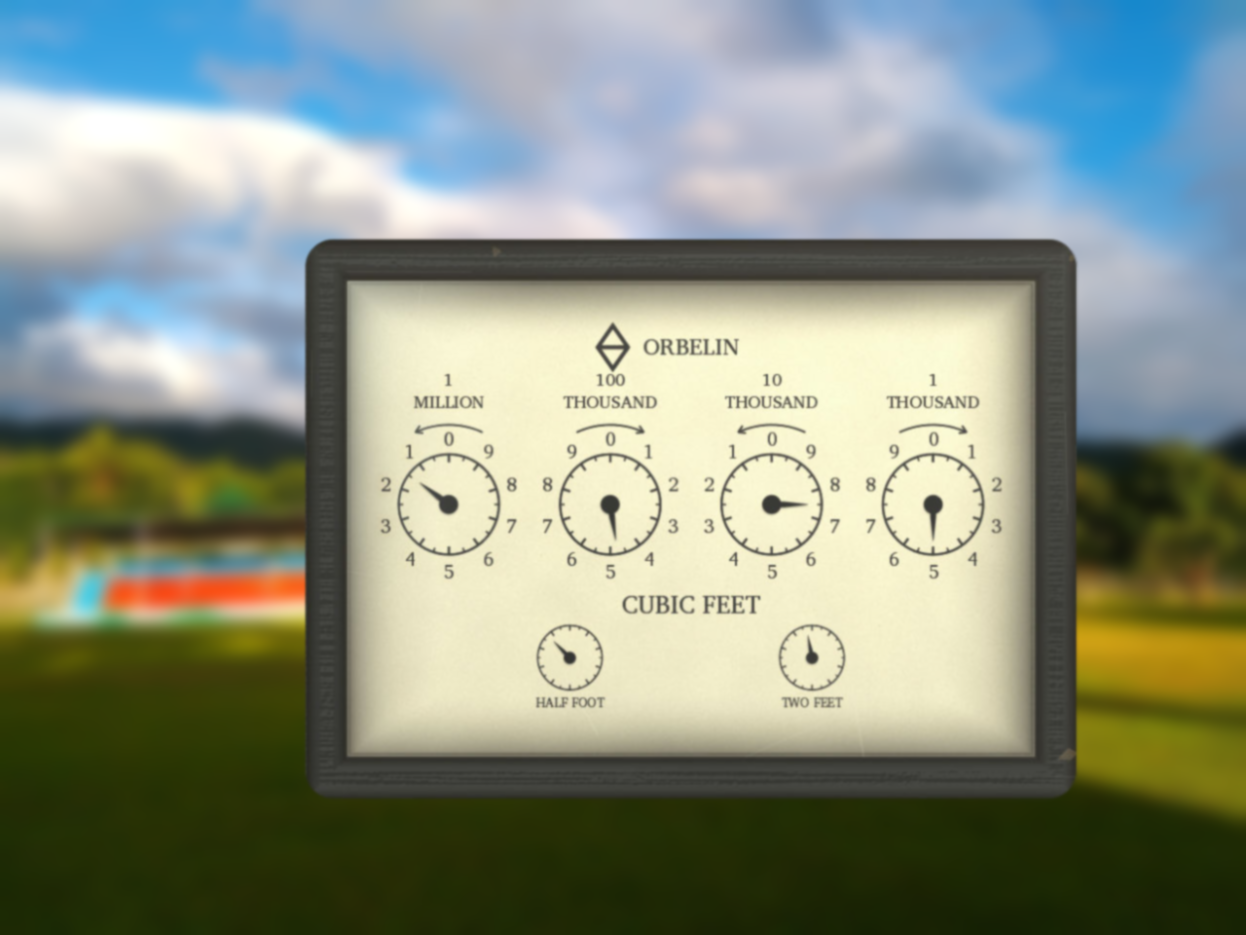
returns **147500** ft³
